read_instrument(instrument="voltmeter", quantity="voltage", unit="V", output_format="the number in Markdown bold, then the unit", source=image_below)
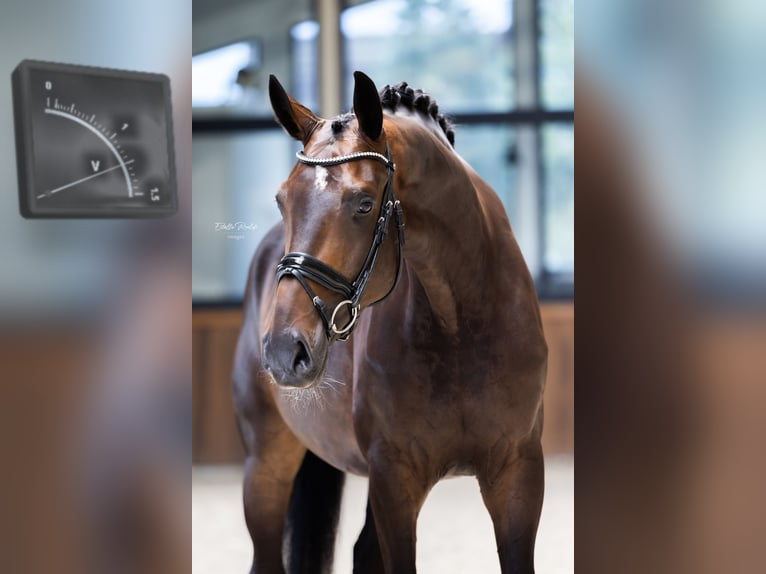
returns **1.25** V
